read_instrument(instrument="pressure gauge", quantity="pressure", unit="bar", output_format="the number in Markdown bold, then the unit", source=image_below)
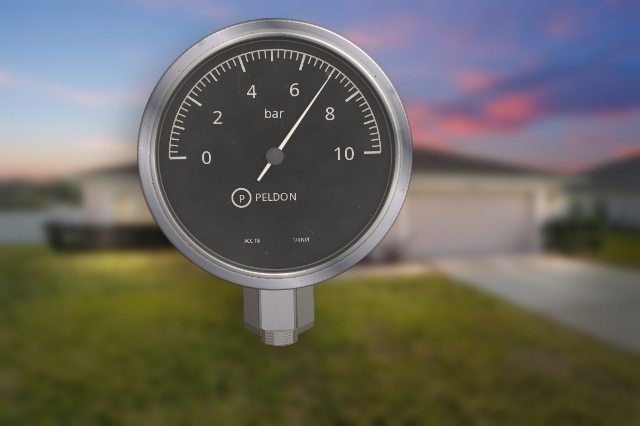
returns **7** bar
